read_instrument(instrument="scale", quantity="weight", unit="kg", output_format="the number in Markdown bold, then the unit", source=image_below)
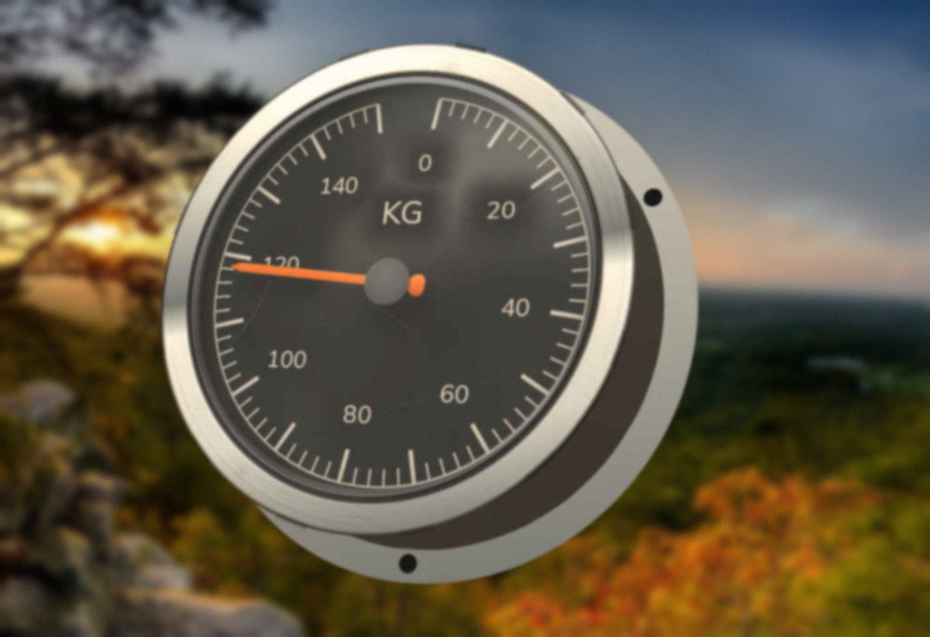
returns **118** kg
